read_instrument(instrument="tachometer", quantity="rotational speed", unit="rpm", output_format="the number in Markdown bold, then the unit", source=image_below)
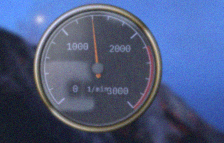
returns **1400** rpm
